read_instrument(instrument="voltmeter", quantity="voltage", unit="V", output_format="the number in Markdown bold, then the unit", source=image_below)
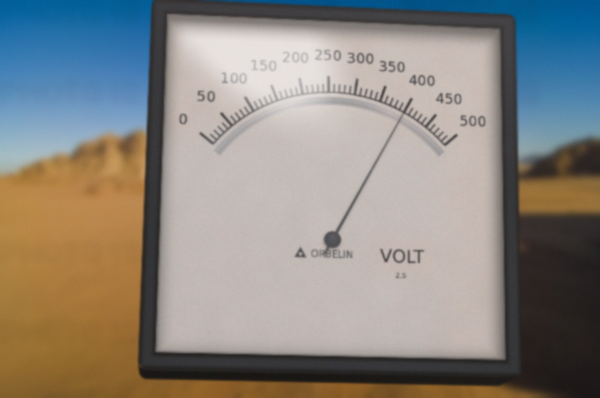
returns **400** V
